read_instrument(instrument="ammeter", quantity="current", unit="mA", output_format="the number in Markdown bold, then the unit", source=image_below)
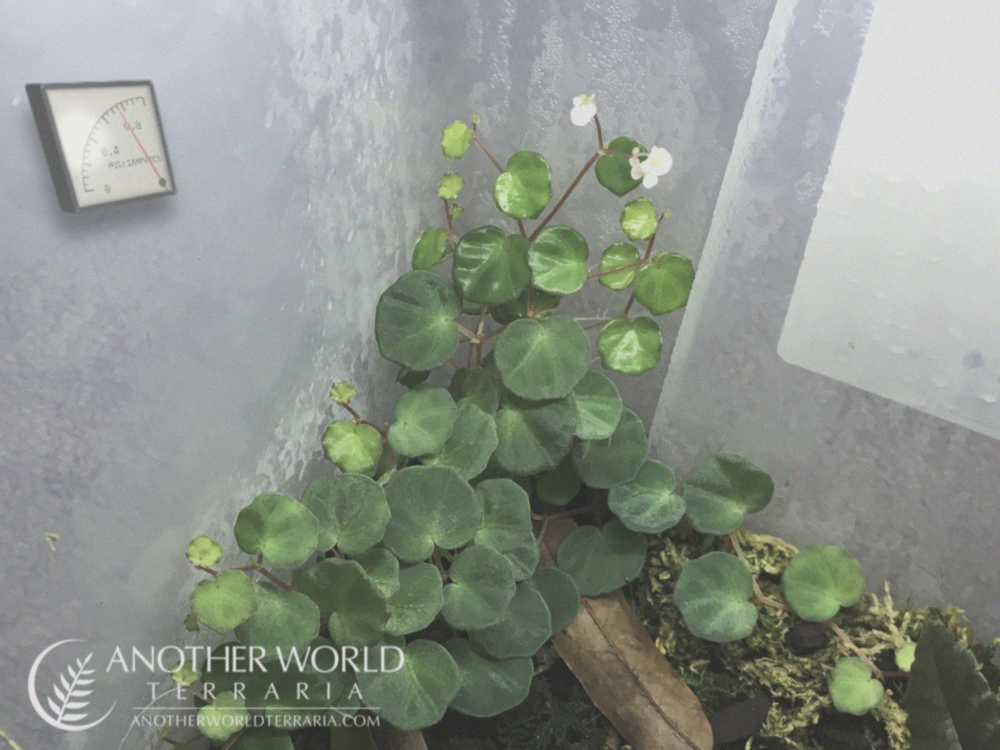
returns **0.75** mA
